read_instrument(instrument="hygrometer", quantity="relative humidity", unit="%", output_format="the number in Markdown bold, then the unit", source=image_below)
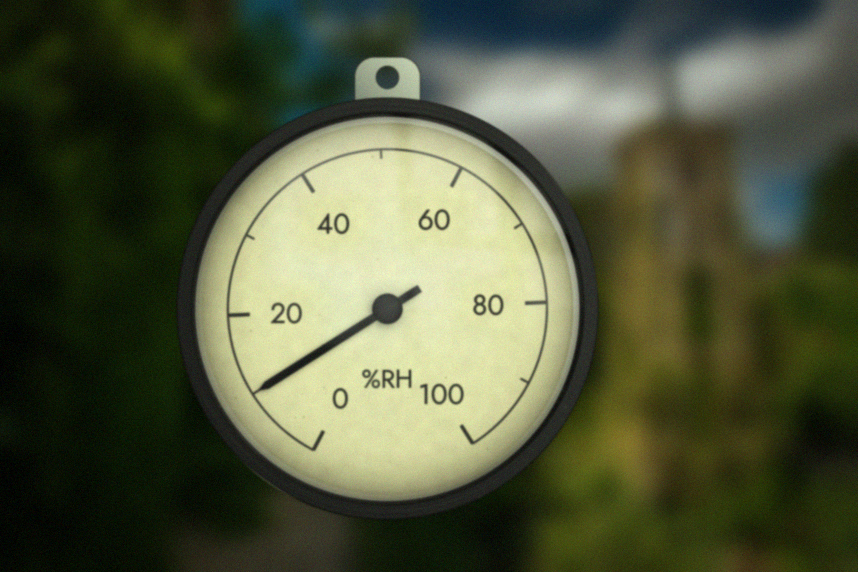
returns **10** %
